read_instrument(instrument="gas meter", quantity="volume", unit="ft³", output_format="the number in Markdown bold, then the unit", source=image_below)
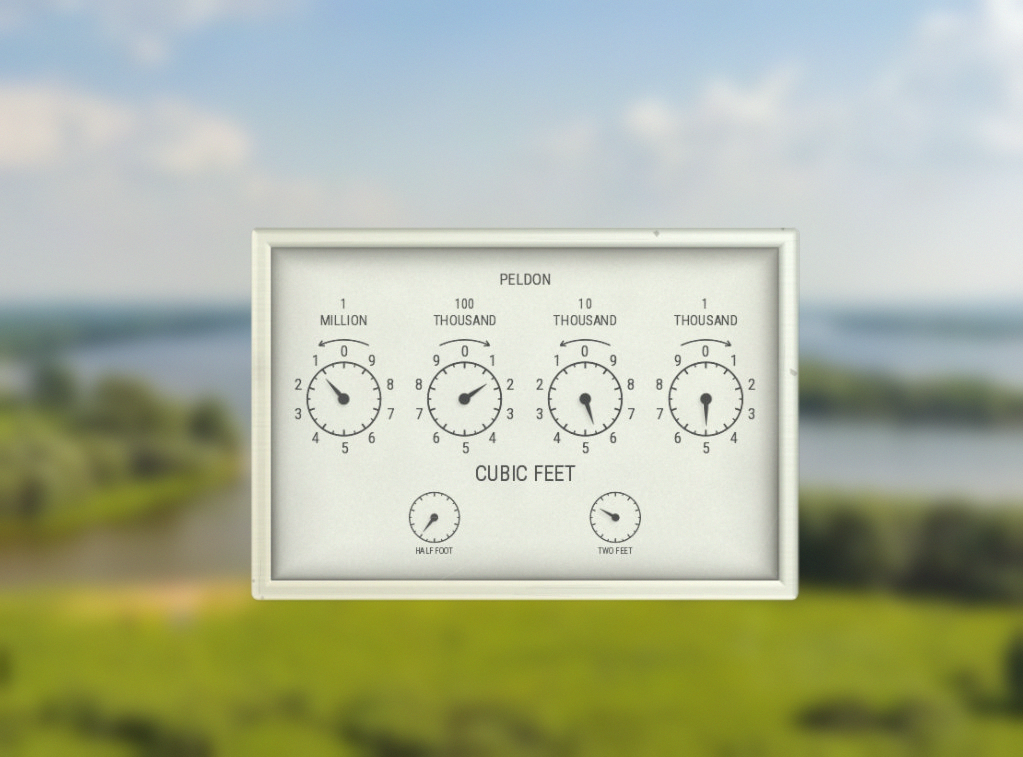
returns **115500** ft³
